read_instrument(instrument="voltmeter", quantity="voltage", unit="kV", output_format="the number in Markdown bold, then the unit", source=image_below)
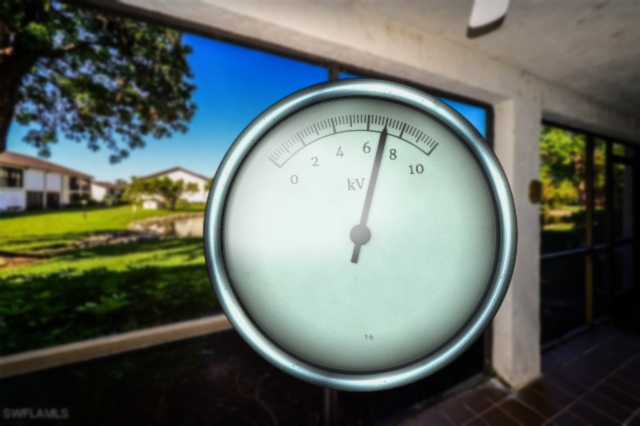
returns **7** kV
